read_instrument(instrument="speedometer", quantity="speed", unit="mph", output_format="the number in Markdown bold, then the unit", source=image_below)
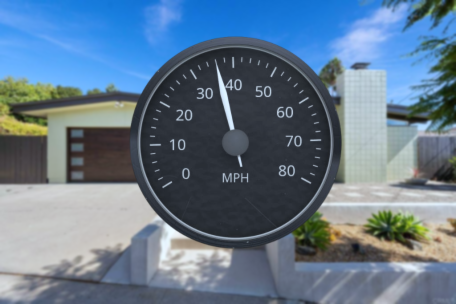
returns **36** mph
